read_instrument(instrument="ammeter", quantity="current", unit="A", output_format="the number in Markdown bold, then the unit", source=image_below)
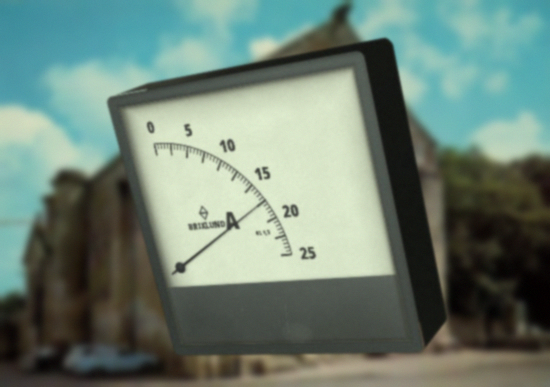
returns **17.5** A
